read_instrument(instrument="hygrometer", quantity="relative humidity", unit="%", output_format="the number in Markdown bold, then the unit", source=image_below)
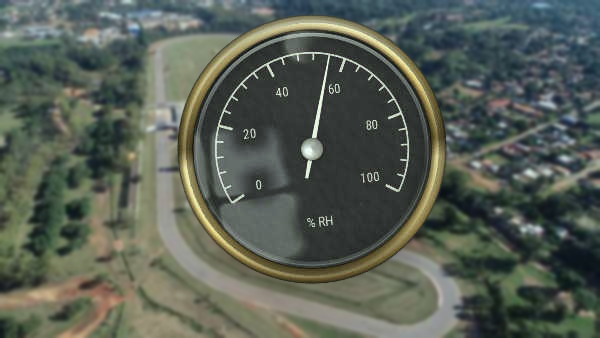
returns **56** %
